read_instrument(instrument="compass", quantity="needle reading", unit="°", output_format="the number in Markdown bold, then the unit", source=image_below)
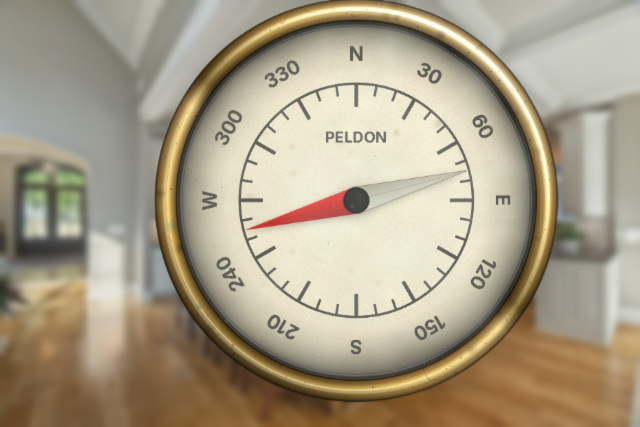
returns **255** °
